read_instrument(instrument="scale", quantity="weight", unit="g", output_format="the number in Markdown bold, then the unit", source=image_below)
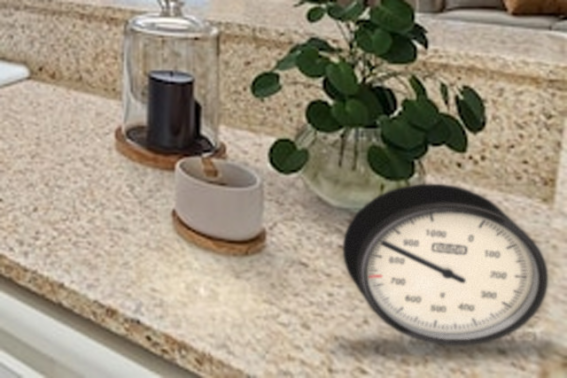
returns **850** g
